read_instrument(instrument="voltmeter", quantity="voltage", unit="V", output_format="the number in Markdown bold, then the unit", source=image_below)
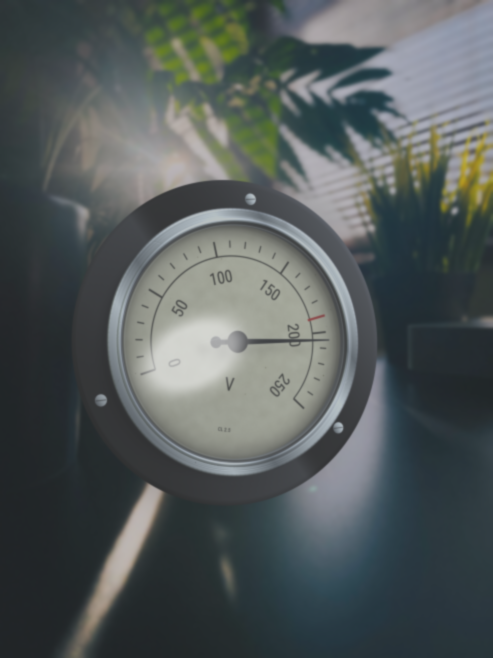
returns **205** V
